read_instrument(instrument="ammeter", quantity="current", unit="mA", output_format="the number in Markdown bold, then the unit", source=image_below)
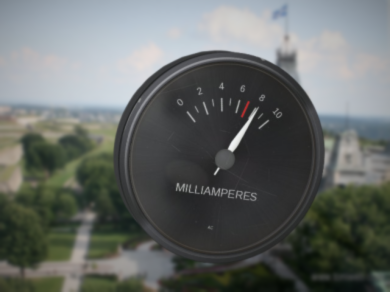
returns **8** mA
